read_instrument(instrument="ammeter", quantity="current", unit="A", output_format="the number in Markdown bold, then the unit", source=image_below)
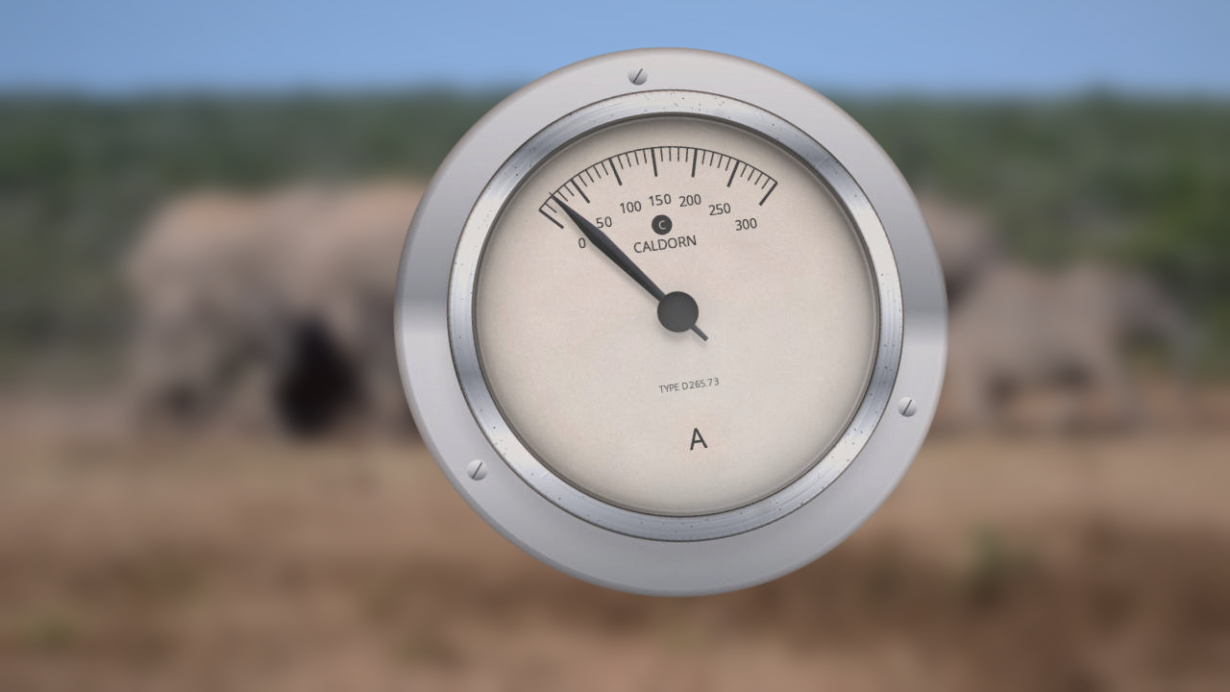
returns **20** A
